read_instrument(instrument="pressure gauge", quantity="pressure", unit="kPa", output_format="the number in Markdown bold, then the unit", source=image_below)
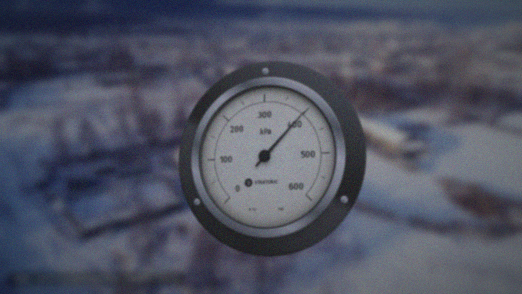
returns **400** kPa
